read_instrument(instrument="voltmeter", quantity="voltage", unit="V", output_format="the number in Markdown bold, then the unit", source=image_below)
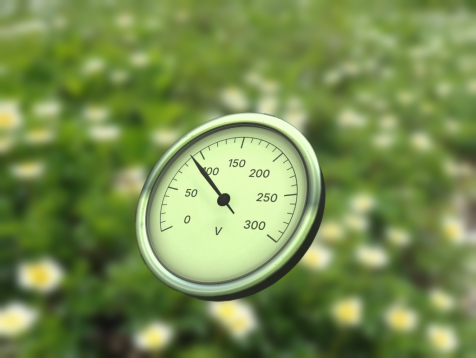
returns **90** V
